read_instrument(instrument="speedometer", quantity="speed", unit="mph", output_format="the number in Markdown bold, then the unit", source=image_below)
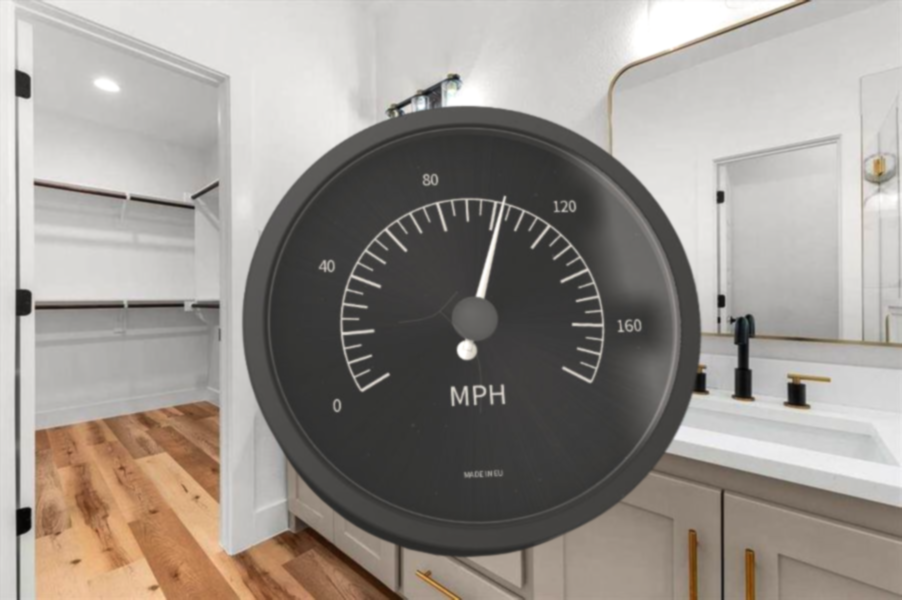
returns **102.5** mph
